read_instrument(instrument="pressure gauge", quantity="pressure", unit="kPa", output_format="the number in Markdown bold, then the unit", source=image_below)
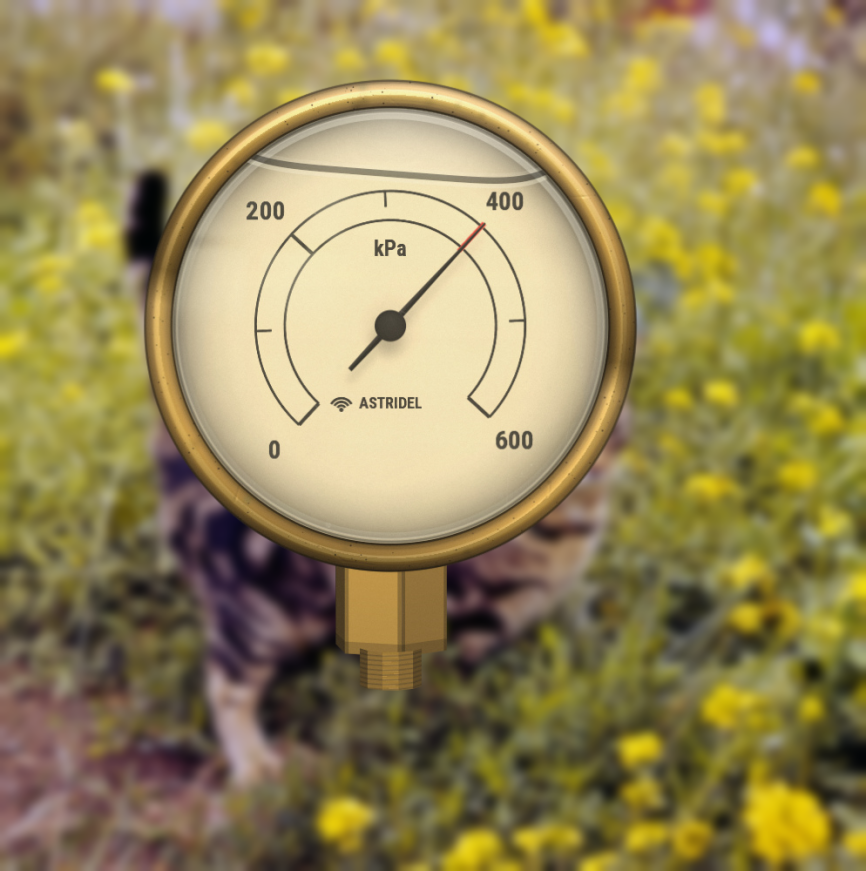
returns **400** kPa
